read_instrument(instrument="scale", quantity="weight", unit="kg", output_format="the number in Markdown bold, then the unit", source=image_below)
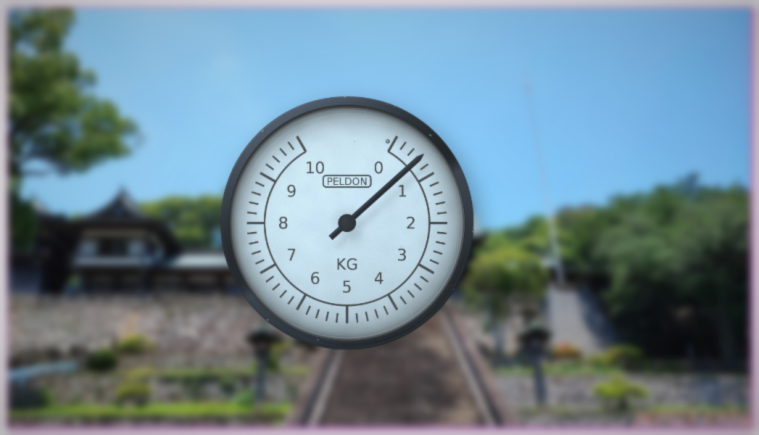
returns **0.6** kg
